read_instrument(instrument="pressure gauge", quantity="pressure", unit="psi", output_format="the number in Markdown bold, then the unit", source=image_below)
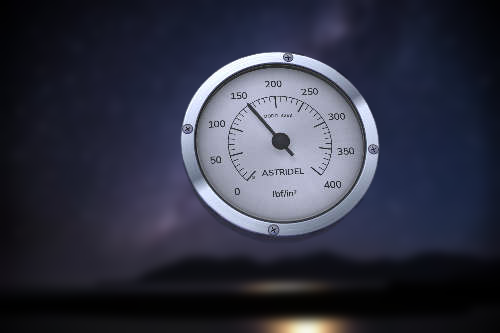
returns **150** psi
